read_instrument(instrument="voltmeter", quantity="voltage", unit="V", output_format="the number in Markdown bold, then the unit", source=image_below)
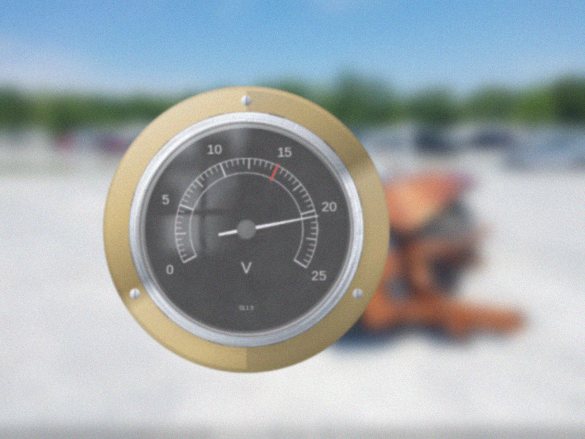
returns **20.5** V
